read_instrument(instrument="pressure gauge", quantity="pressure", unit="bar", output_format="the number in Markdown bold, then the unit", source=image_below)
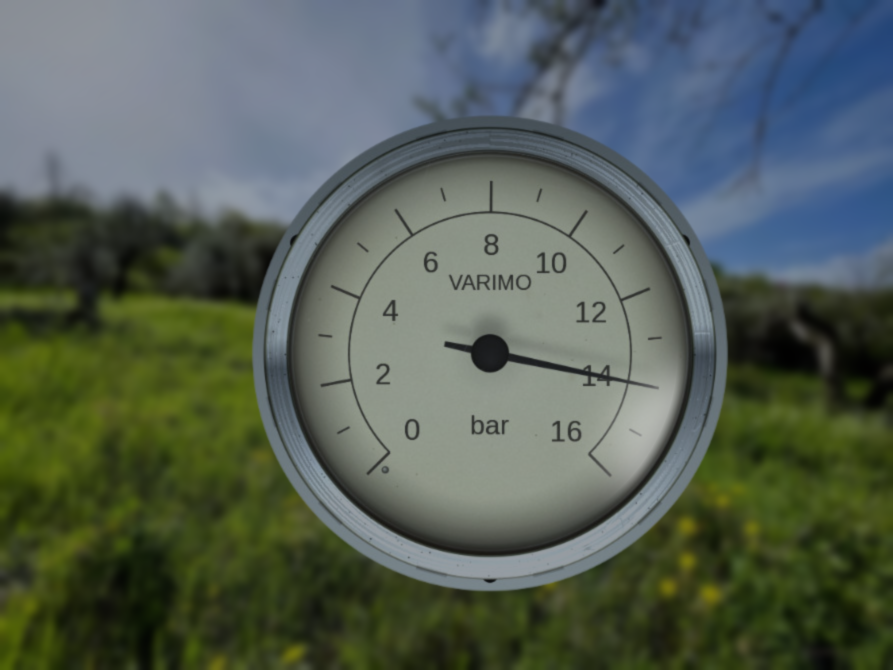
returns **14** bar
